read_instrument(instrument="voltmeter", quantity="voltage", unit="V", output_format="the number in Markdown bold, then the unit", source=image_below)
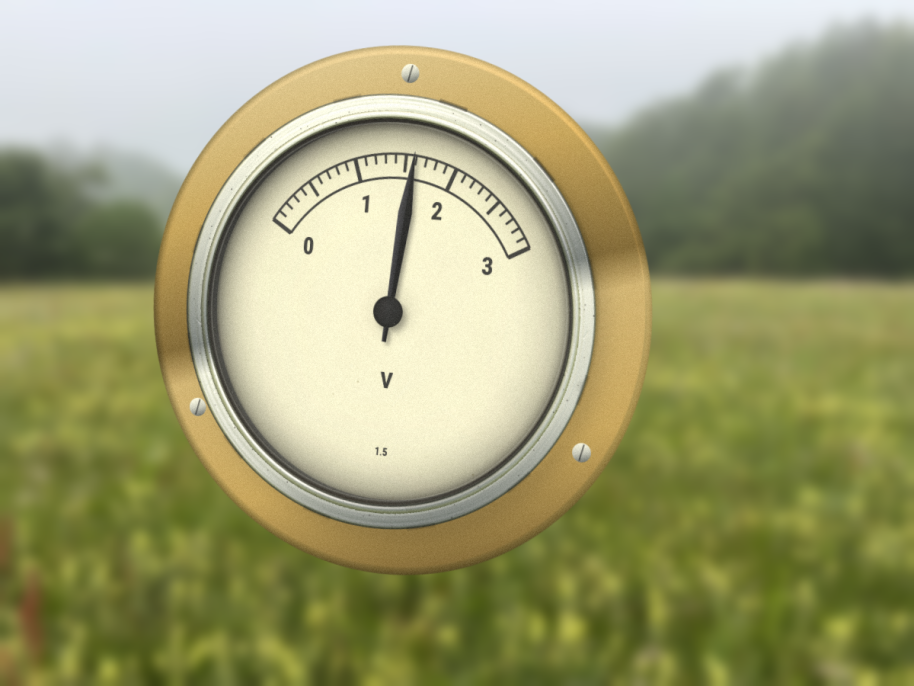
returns **1.6** V
